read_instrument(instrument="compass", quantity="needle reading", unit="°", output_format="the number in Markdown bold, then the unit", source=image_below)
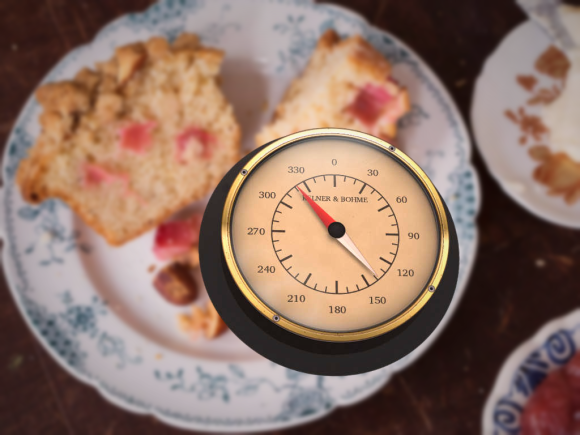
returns **320** °
